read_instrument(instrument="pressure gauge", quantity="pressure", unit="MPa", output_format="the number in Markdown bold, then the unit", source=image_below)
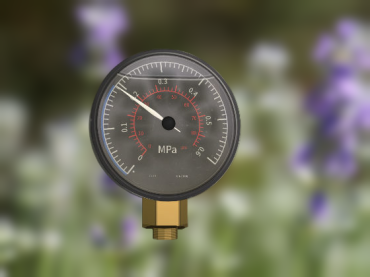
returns **0.19** MPa
